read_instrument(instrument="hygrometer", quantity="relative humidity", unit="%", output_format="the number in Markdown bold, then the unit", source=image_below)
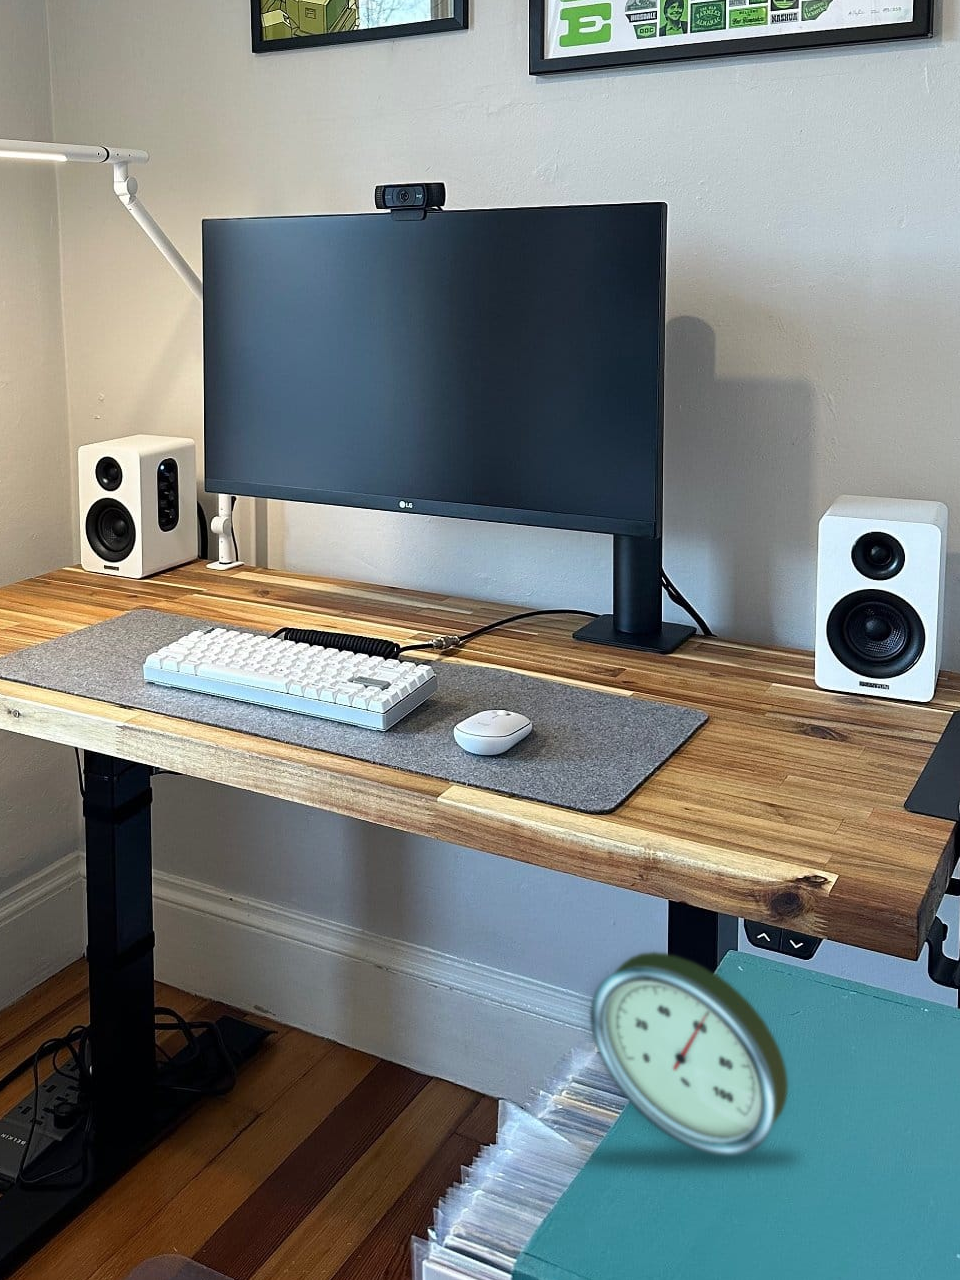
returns **60** %
